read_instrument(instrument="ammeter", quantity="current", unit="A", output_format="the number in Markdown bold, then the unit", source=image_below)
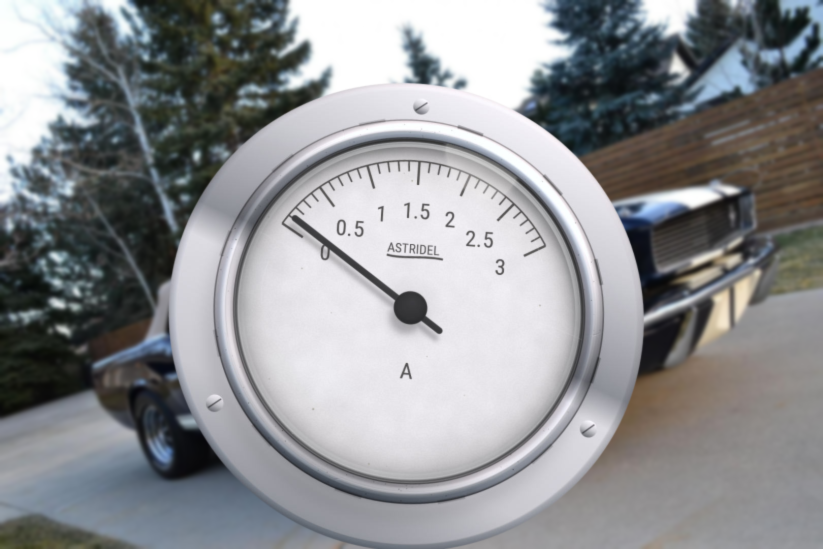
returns **0.1** A
